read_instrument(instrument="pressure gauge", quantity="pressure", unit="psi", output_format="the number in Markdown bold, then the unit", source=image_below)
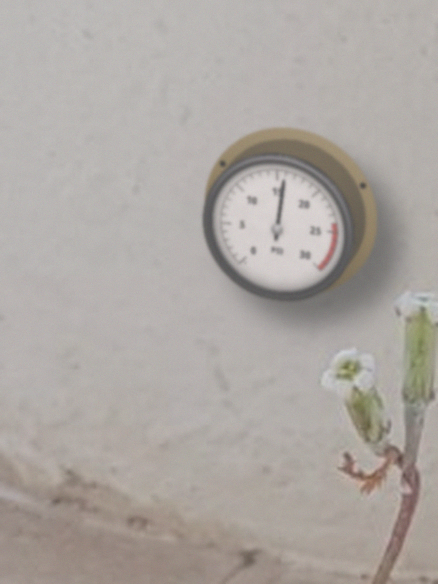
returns **16** psi
